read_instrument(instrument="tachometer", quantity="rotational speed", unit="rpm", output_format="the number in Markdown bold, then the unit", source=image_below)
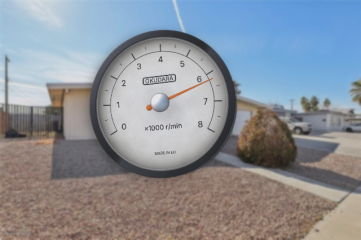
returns **6250** rpm
